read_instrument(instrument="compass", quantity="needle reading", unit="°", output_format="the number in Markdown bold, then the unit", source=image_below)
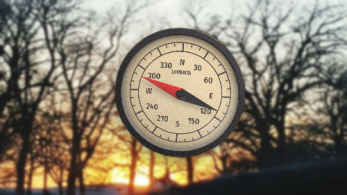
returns **290** °
